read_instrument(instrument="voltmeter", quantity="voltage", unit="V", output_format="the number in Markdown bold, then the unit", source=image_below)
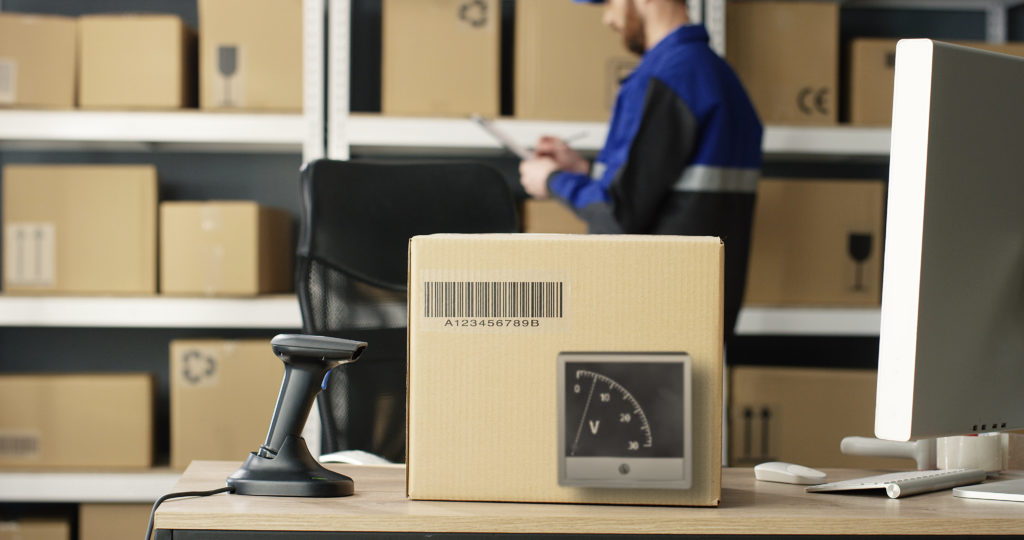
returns **5** V
